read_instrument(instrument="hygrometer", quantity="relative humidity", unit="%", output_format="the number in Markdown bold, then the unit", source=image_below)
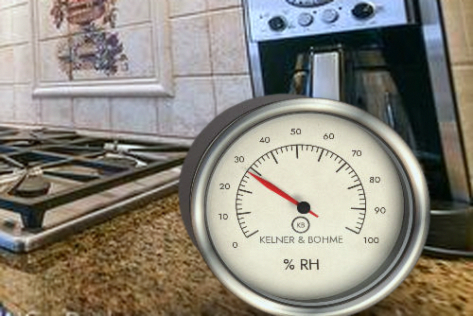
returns **28** %
